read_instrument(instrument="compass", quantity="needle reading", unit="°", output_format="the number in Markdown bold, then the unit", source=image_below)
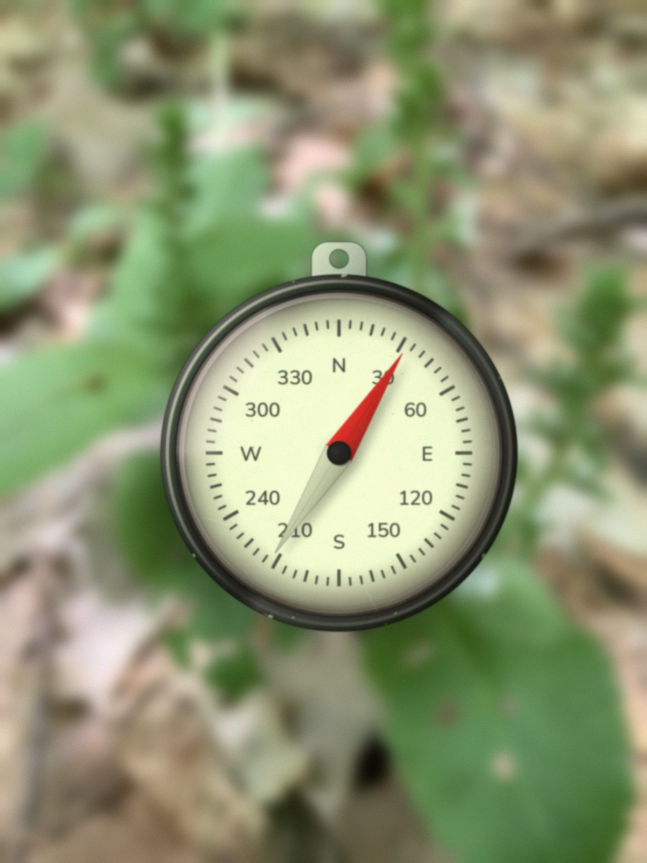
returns **32.5** °
